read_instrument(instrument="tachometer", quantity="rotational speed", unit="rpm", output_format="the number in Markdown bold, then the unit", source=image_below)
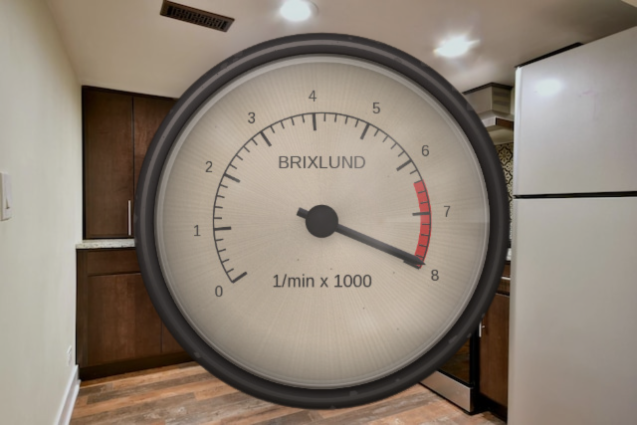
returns **7900** rpm
